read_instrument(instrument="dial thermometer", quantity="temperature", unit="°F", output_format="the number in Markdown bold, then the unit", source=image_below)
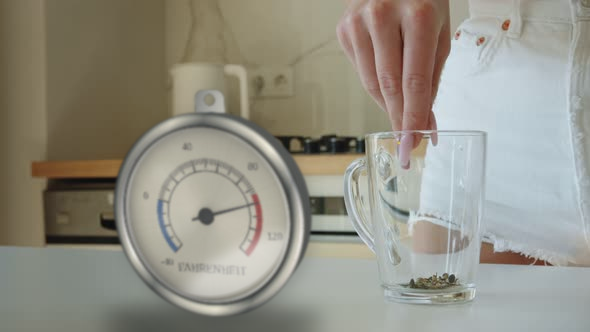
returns **100** °F
